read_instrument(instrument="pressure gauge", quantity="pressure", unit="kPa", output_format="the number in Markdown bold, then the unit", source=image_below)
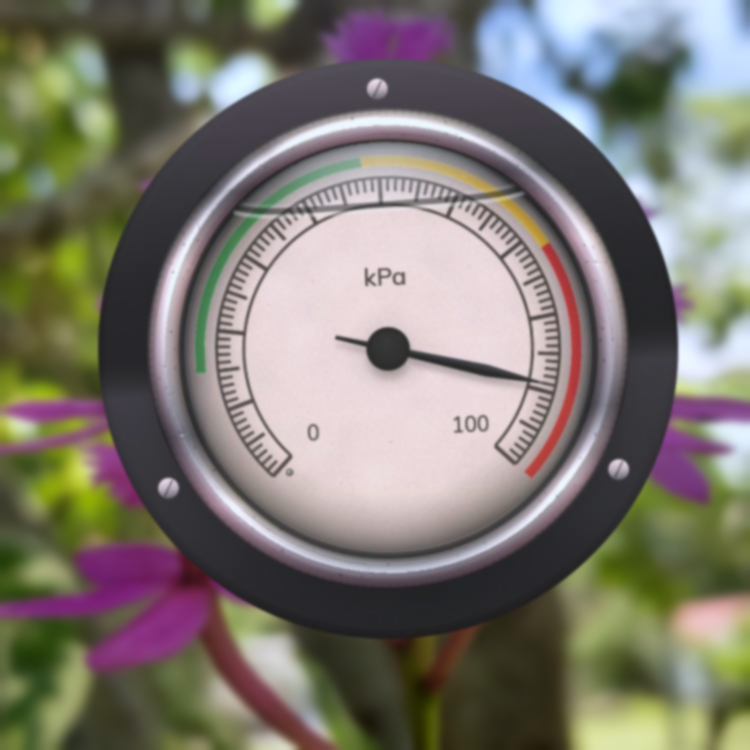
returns **89** kPa
